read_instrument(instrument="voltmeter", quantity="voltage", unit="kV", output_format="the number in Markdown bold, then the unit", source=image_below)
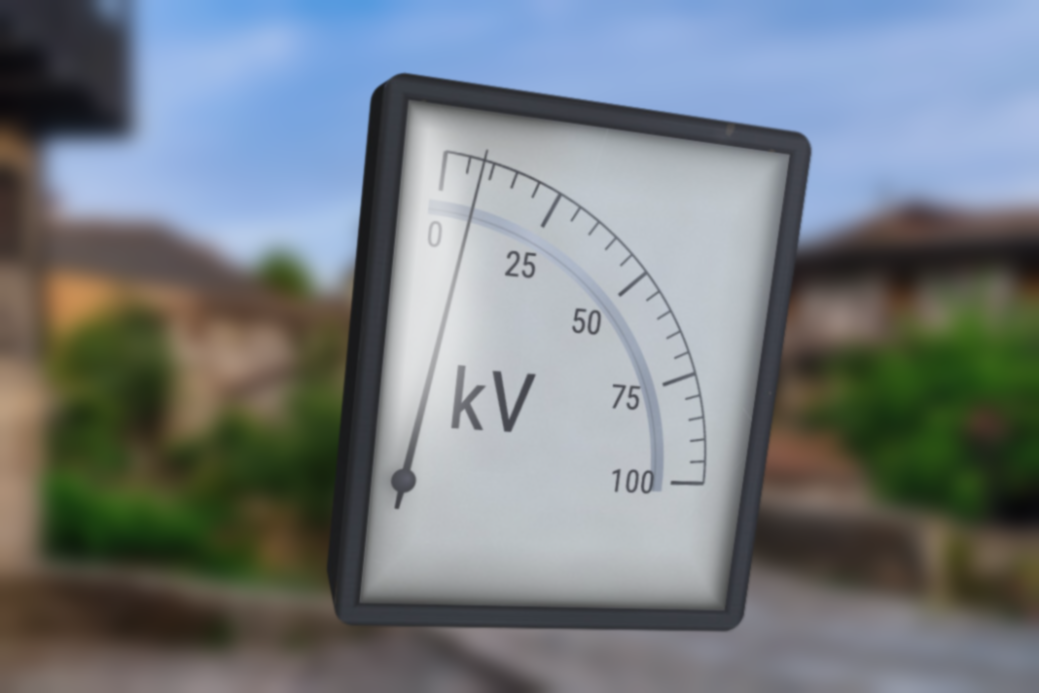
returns **7.5** kV
